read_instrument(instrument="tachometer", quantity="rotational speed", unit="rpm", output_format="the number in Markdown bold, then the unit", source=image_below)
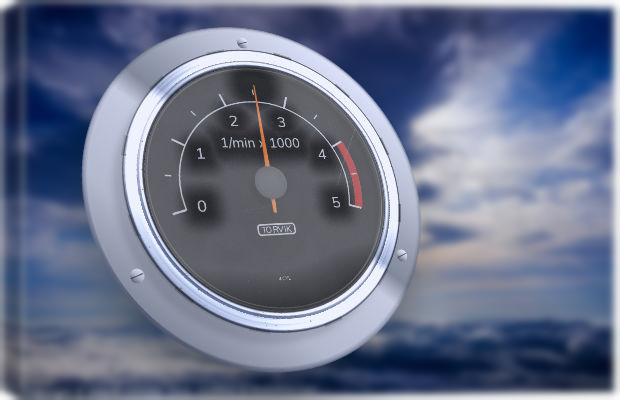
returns **2500** rpm
